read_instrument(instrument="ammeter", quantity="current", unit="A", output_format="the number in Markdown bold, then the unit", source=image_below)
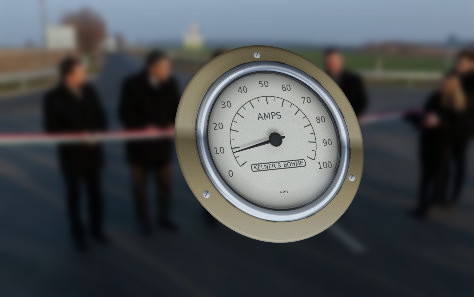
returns **7.5** A
